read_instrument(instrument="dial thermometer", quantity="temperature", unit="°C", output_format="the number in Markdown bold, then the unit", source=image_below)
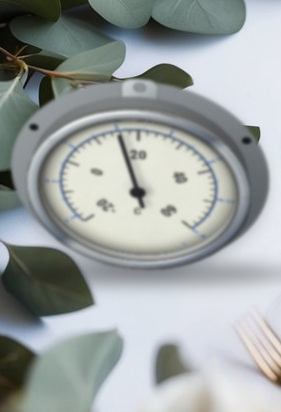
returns **16** °C
